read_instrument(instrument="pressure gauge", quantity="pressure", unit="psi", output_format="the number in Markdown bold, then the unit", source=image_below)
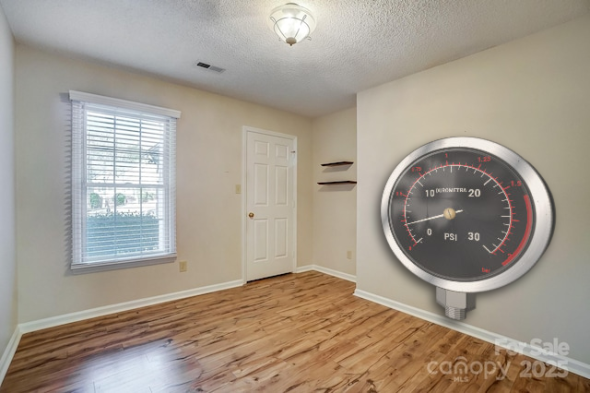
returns **3** psi
